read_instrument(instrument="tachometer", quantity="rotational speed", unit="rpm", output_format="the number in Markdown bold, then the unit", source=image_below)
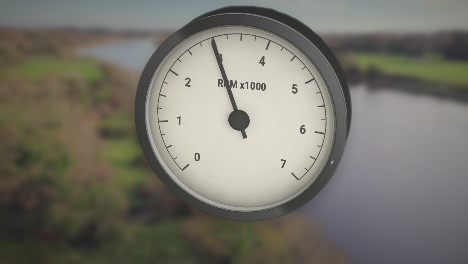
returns **3000** rpm
